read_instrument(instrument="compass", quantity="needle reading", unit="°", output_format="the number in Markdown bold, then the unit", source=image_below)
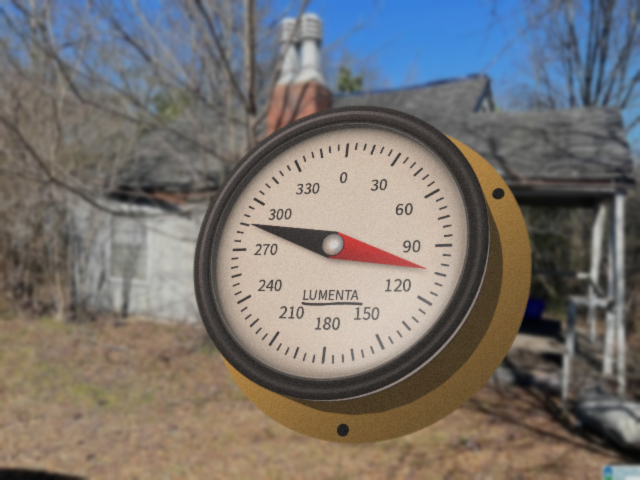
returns **105** °
